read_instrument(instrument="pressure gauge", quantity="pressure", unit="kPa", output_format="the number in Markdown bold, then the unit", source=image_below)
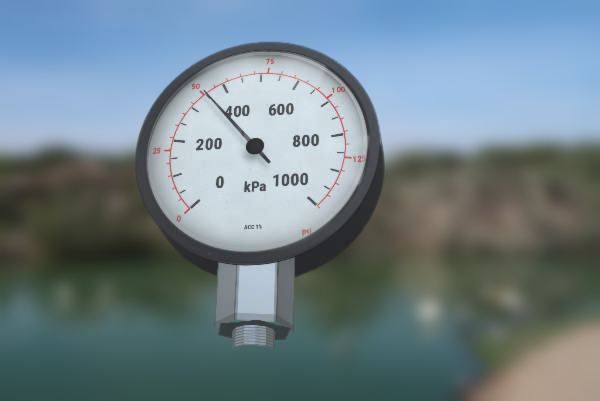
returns **350** kPa
